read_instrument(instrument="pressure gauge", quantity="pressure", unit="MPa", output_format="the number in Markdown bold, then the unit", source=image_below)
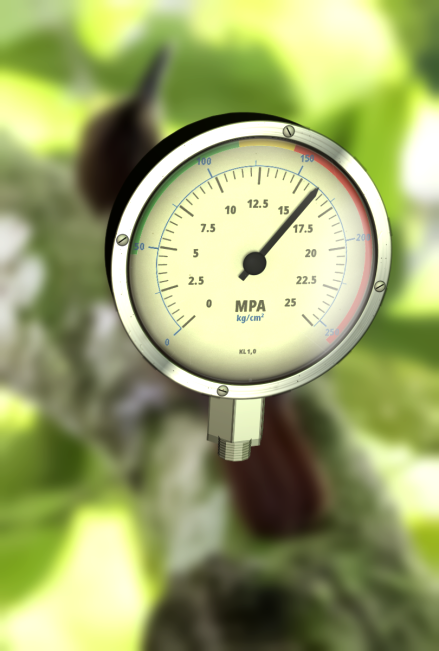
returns **16** MPa
